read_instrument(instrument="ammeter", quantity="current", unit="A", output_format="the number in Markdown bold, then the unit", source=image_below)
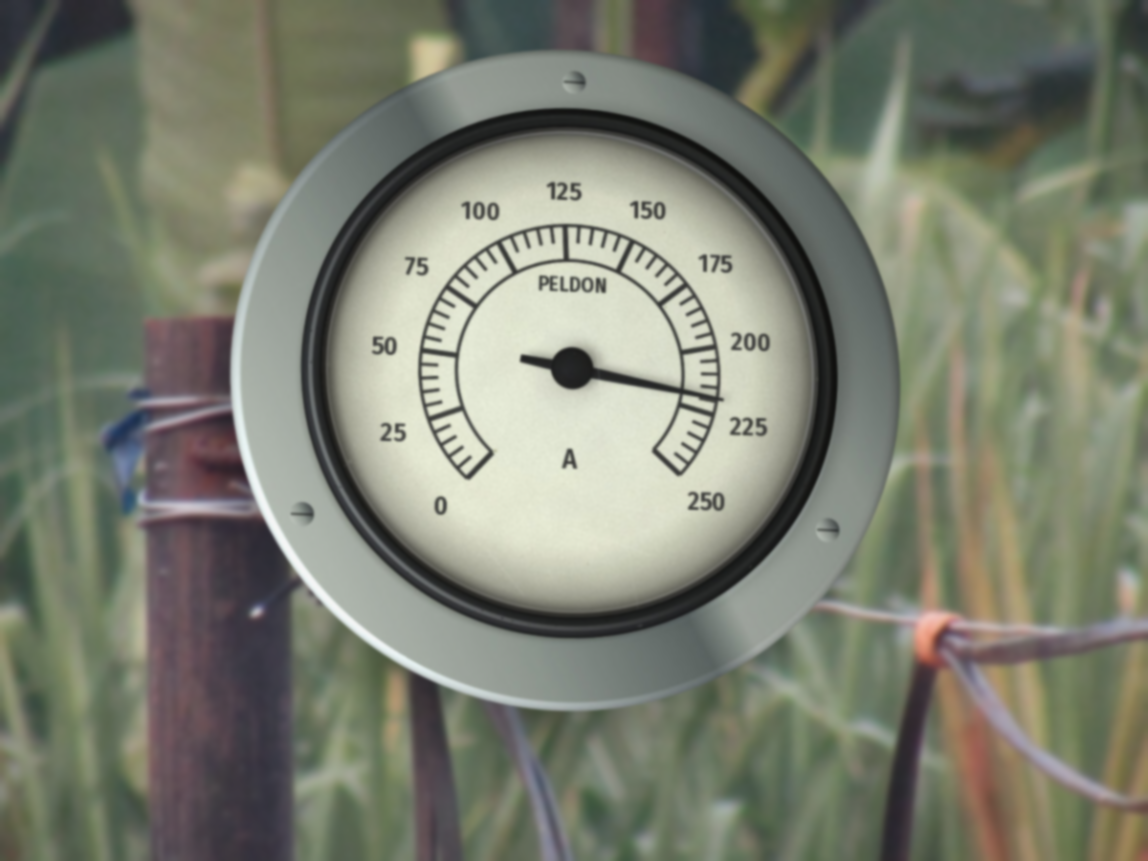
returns **220** A
